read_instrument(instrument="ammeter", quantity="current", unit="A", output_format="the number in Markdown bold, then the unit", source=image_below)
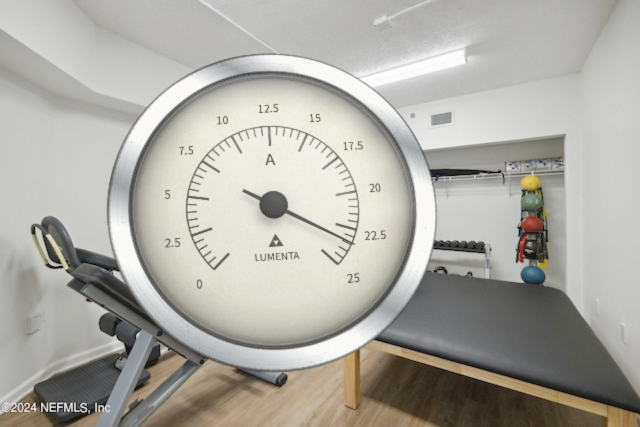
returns **23.5** A
